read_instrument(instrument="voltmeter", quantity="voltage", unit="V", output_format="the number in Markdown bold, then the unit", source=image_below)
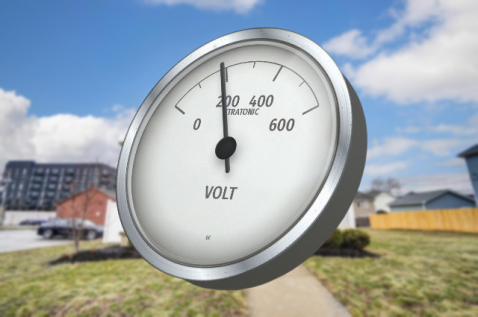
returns **200** V
